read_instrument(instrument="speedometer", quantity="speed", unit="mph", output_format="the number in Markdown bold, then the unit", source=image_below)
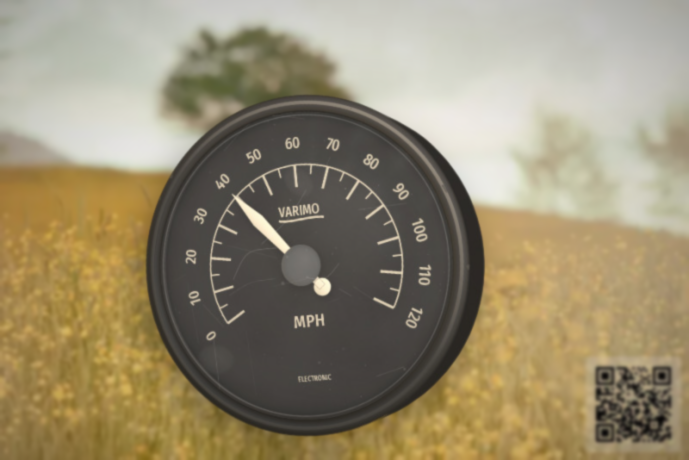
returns **40** mph
